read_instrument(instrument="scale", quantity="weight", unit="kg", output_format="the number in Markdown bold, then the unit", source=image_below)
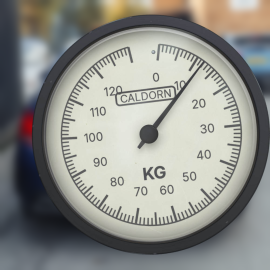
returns **12** kg
